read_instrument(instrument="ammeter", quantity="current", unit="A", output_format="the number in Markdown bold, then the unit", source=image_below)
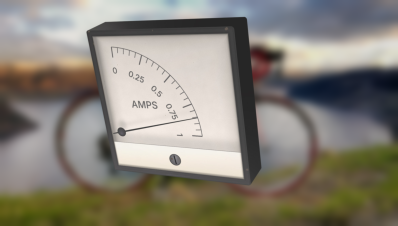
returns **0.85** A
